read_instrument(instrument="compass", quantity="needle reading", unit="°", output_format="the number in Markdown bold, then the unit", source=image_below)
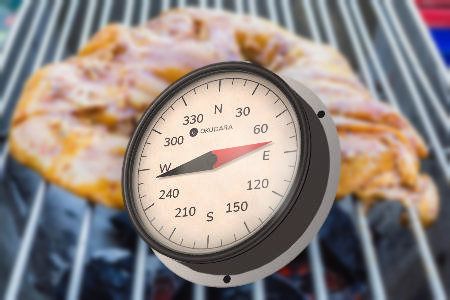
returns **80** °
